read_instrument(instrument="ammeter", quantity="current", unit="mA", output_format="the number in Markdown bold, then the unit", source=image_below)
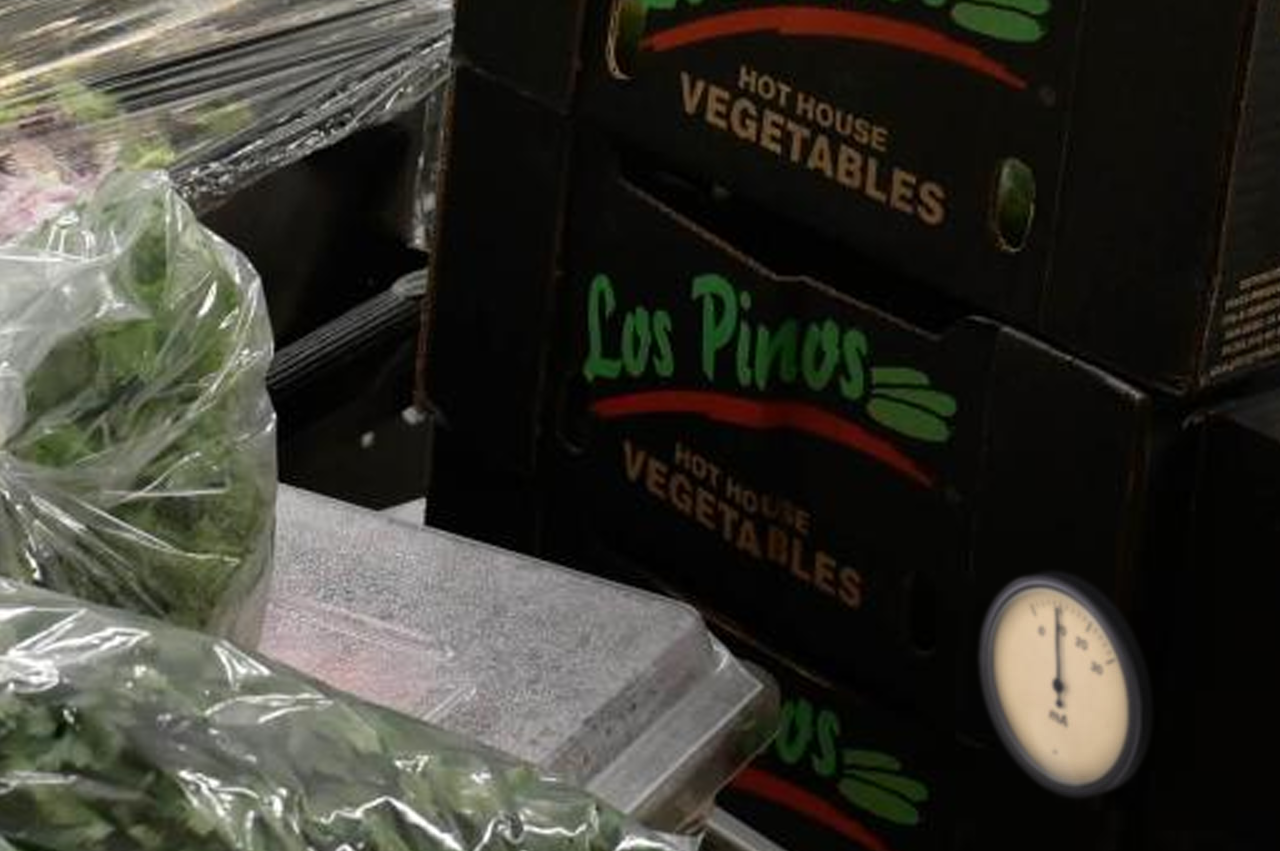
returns **10** mA
